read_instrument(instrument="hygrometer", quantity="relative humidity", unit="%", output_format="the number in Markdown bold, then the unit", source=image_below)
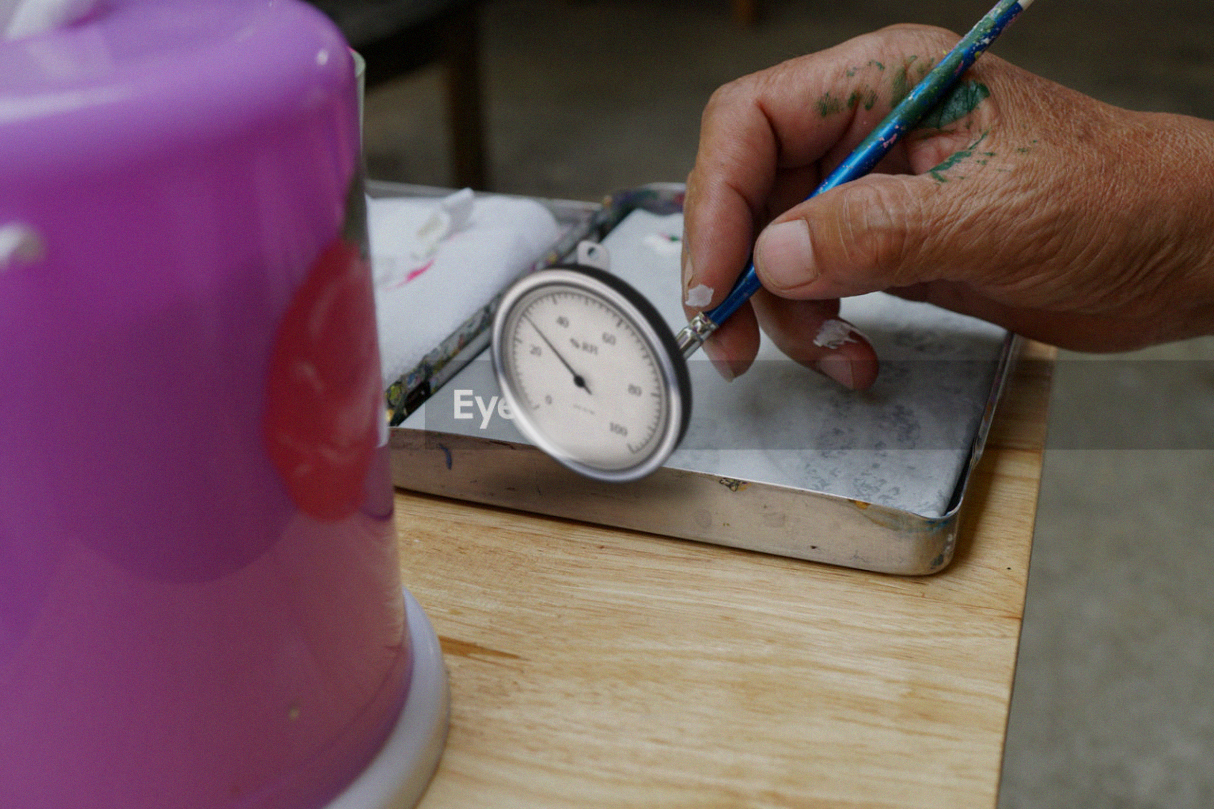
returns **30** %
